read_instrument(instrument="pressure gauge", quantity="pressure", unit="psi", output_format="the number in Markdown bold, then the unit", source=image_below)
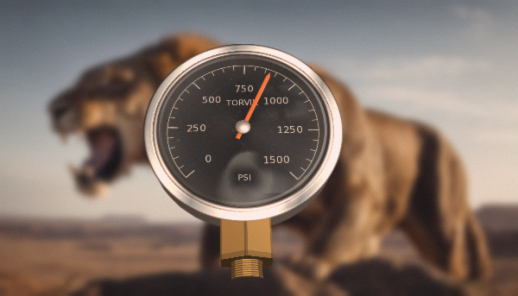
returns **875** psi
